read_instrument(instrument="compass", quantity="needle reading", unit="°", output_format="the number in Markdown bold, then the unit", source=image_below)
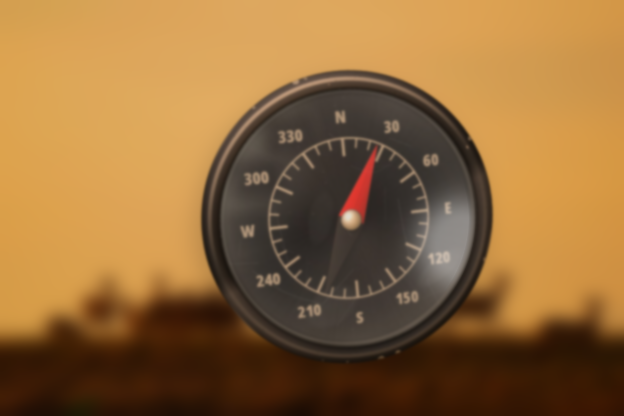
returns **25** °
